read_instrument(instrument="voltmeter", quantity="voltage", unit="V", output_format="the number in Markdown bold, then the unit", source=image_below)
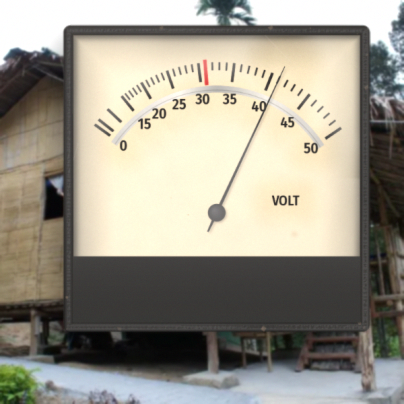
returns **41** V
